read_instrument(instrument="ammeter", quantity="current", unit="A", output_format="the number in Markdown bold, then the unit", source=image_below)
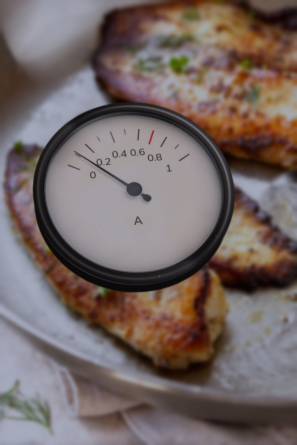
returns **0.1** A
